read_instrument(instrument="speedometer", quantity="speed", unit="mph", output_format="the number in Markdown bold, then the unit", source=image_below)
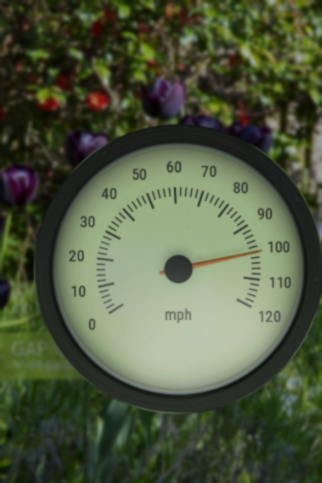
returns **100** mph
